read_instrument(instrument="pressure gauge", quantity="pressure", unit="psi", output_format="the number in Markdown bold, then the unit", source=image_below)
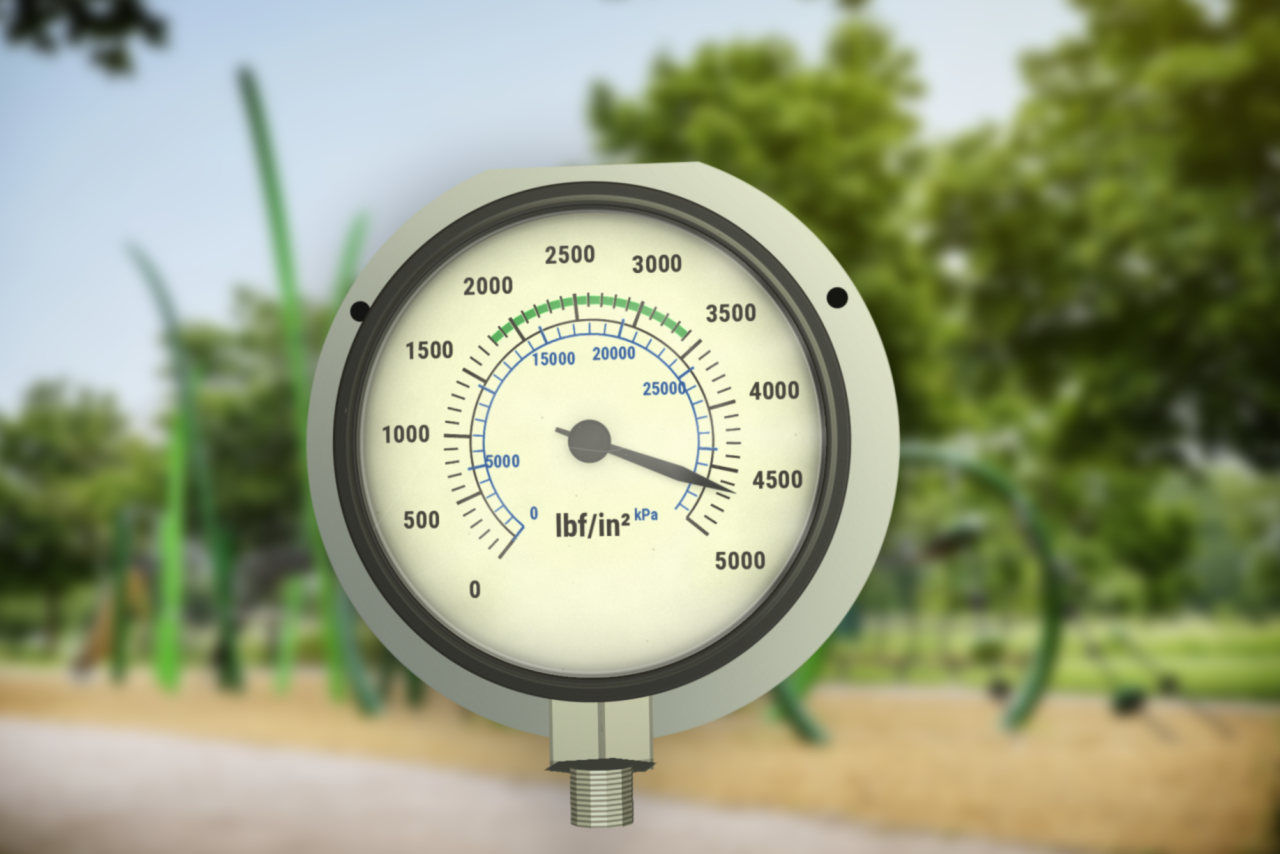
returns **4650** psi
